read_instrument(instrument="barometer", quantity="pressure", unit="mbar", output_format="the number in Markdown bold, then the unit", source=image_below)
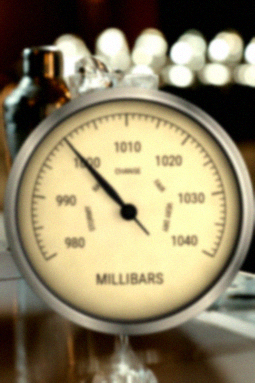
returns **1000** mbar
